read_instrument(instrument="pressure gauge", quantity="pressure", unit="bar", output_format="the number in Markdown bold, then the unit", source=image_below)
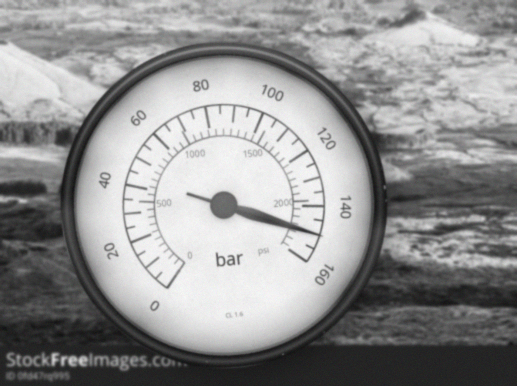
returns **150** bar
